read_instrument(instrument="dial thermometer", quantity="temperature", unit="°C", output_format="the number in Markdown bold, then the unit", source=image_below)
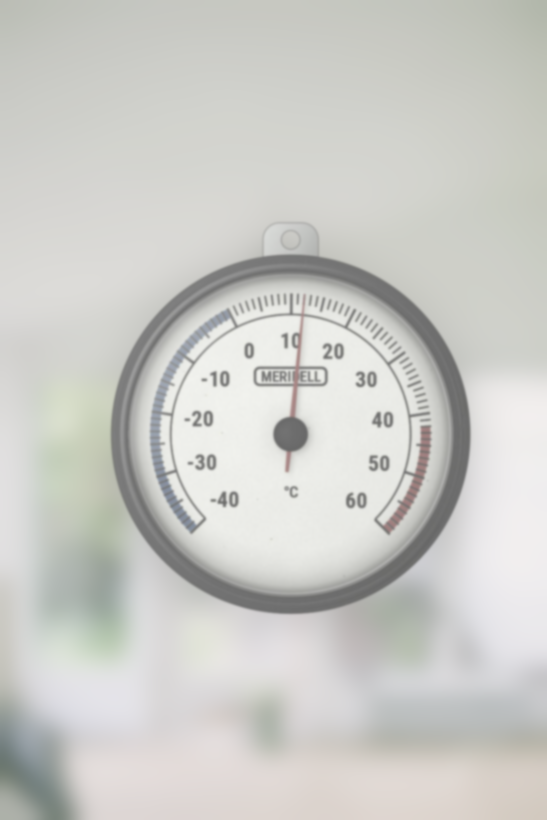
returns **12** °C
